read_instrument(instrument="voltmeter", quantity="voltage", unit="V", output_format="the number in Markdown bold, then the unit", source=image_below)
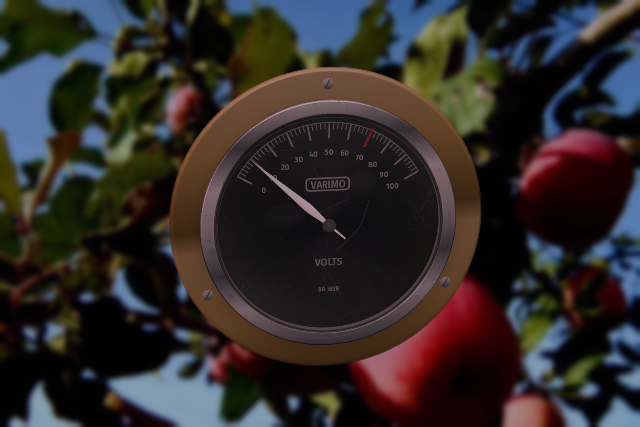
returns **10** V
